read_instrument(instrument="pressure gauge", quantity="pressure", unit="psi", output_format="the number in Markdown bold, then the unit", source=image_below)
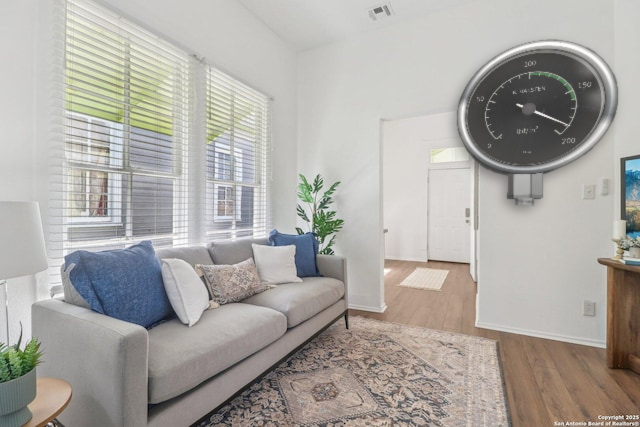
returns **190** psi
